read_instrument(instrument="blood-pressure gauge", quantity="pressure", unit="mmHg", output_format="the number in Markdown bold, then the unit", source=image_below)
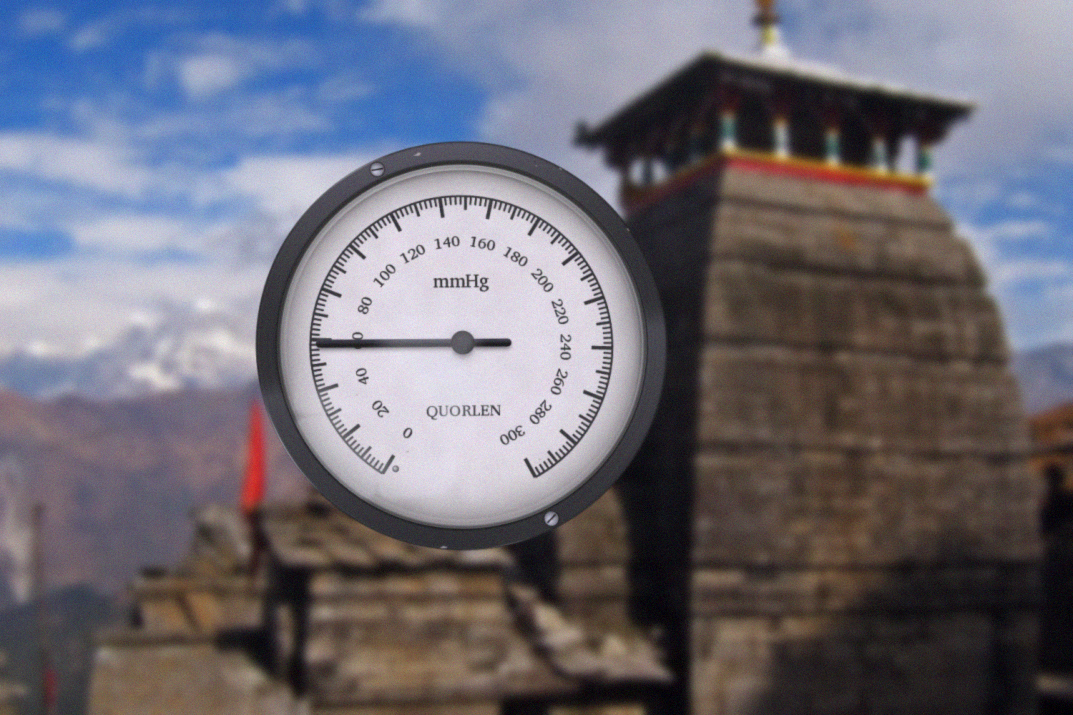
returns **58** mmHg
